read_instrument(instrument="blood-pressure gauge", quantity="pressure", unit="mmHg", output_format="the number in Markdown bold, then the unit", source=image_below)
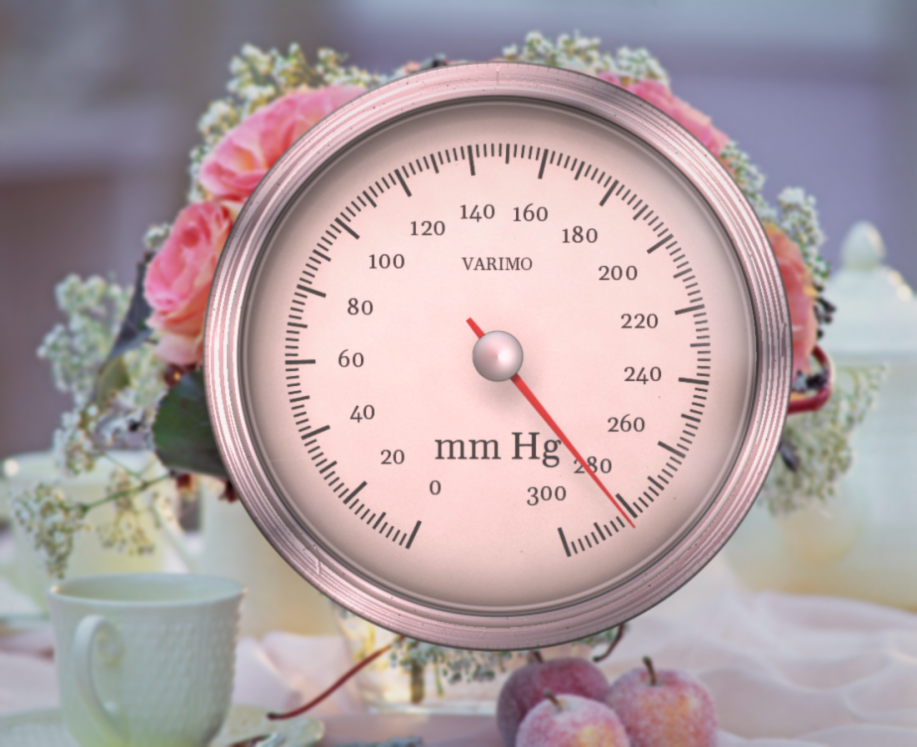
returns **282** mmHg
